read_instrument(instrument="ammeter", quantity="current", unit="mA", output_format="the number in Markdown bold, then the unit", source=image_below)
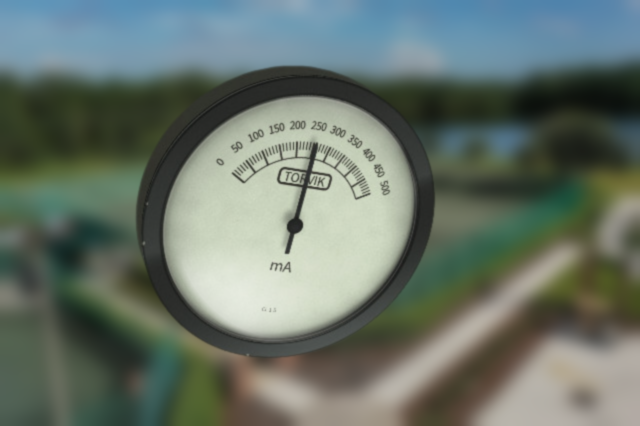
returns **250** mA
